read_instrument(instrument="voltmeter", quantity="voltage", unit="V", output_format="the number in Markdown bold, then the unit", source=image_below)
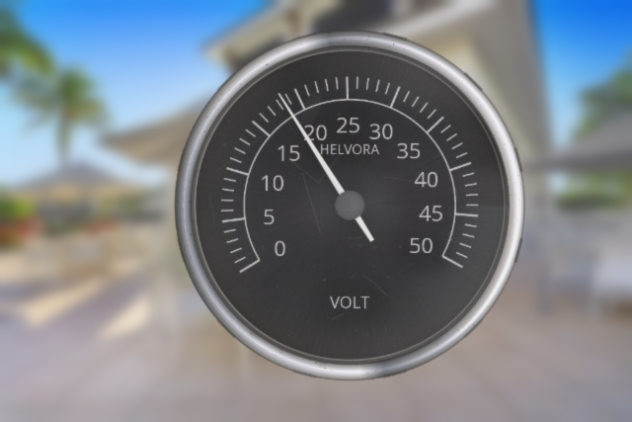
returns **18.5** V
